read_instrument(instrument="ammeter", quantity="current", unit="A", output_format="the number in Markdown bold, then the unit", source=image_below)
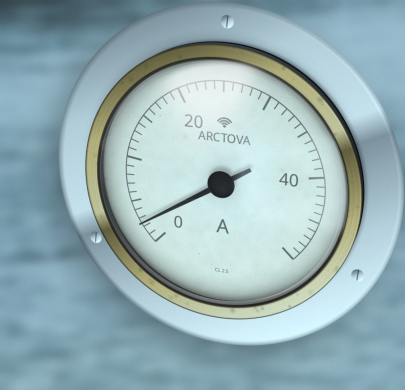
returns **2.5** A
